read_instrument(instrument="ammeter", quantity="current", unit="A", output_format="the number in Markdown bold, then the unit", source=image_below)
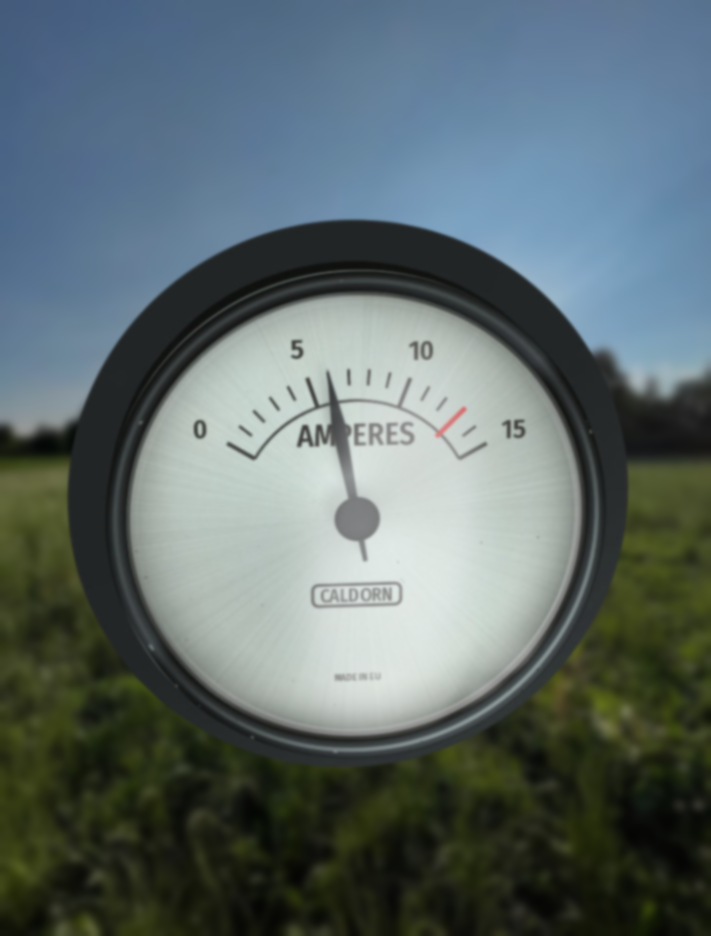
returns **6** A
